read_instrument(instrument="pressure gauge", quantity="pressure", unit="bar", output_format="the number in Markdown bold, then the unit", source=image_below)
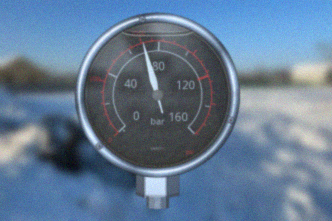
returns **70** bar
